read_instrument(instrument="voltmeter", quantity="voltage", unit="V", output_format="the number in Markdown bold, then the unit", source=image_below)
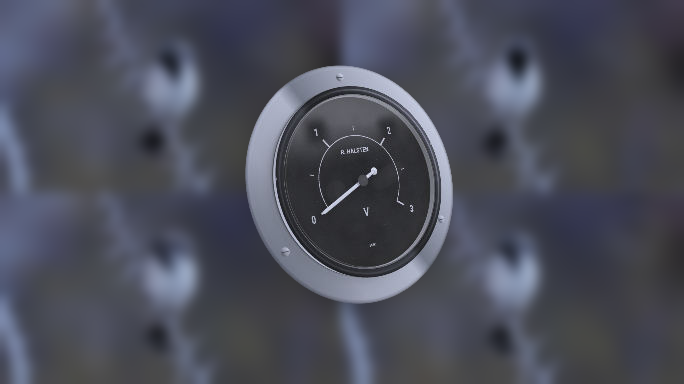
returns **0** V
